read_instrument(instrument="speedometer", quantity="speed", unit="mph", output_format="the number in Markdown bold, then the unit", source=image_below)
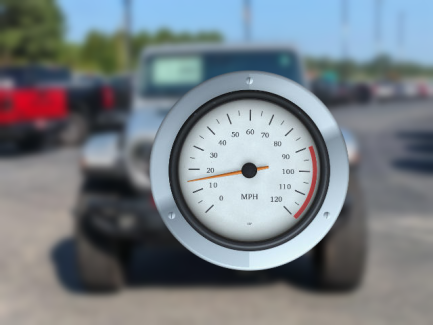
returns **15** mph
